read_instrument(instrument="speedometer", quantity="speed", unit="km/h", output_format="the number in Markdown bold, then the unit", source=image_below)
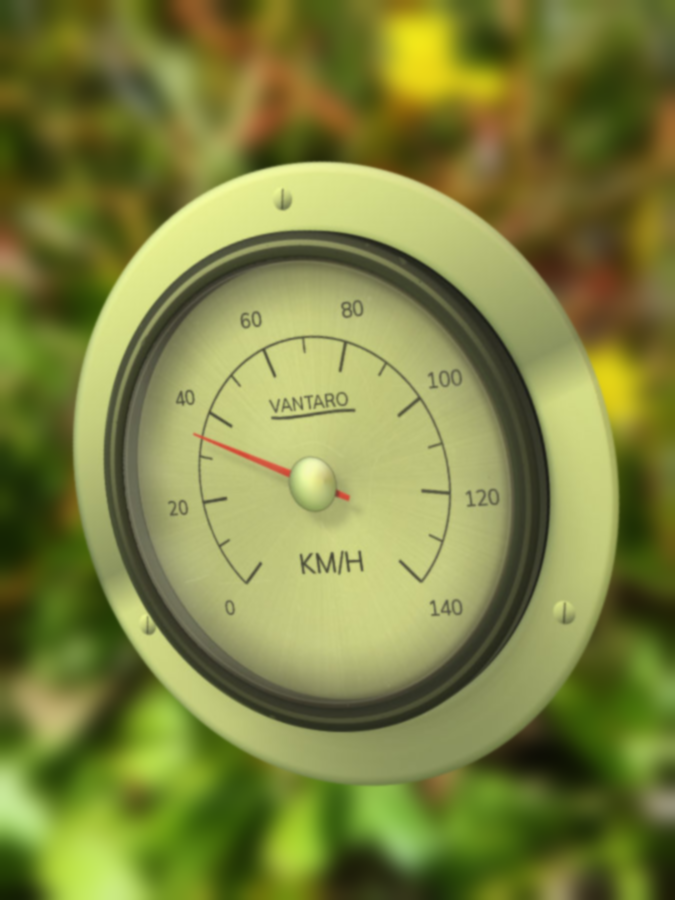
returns **35** km/h
